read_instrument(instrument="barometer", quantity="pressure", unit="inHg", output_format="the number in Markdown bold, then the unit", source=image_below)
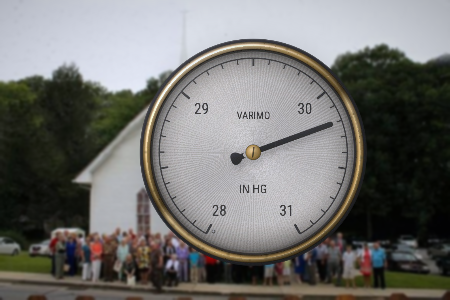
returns **30.2** inHg
